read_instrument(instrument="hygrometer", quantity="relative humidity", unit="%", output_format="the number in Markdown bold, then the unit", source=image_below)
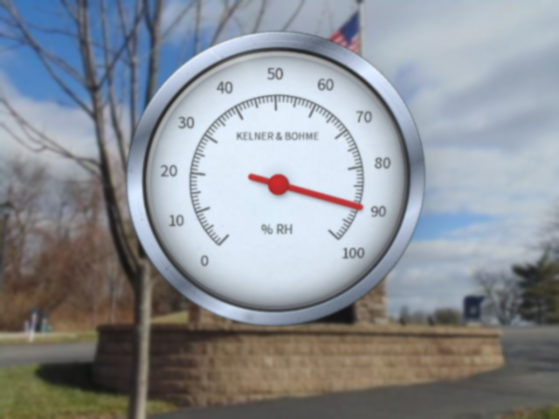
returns **90** %
